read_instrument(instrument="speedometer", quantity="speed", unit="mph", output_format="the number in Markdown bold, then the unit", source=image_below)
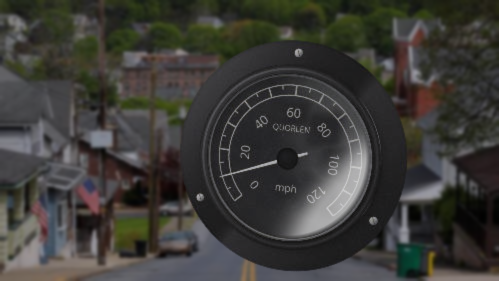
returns **10** mph
